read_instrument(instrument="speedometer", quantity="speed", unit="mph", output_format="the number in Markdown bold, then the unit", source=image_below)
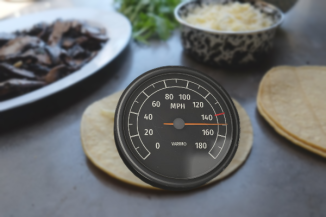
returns **150** mph
